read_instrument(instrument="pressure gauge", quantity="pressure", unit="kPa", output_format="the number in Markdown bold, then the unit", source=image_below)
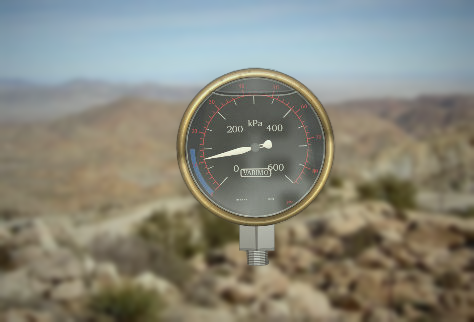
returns **75** kPa
